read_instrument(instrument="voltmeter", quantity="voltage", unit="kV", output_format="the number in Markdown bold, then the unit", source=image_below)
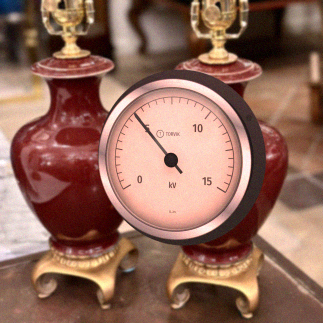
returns **5** kV
